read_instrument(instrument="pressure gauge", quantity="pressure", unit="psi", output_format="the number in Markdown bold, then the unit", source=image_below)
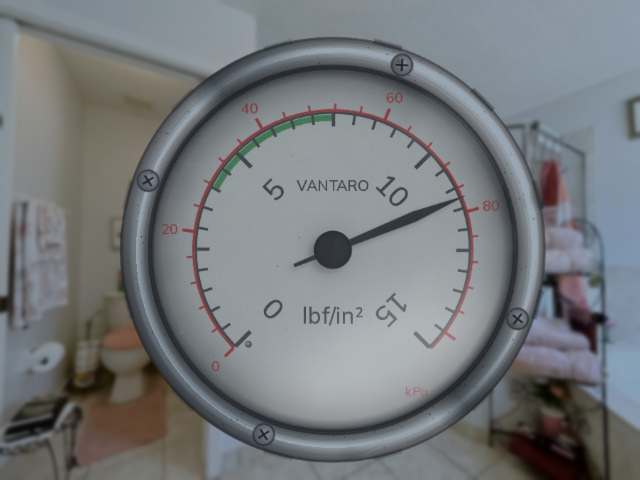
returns **11.25** psi
